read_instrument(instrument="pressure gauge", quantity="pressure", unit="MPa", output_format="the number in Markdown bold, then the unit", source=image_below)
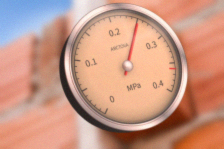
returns **0.25** MPa
